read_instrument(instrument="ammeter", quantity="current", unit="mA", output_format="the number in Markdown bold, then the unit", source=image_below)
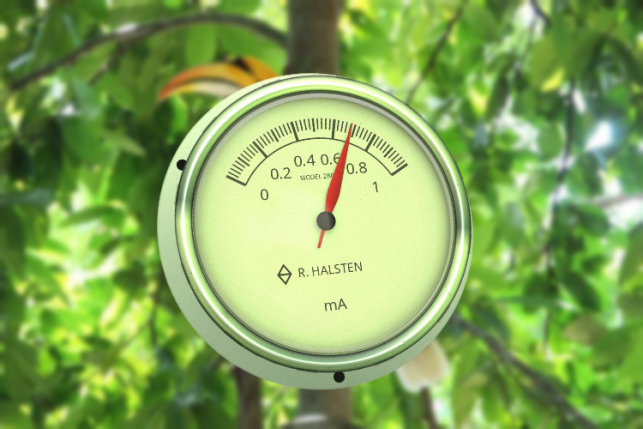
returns **0.68** mA
